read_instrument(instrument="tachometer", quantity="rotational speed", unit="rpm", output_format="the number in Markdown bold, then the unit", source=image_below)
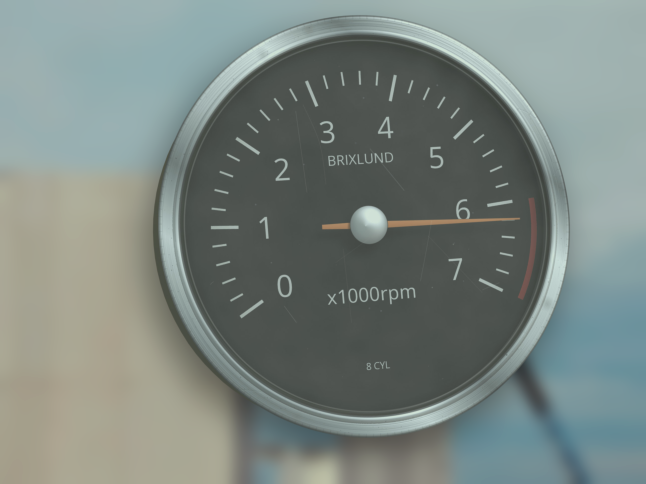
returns **6200** rpm
